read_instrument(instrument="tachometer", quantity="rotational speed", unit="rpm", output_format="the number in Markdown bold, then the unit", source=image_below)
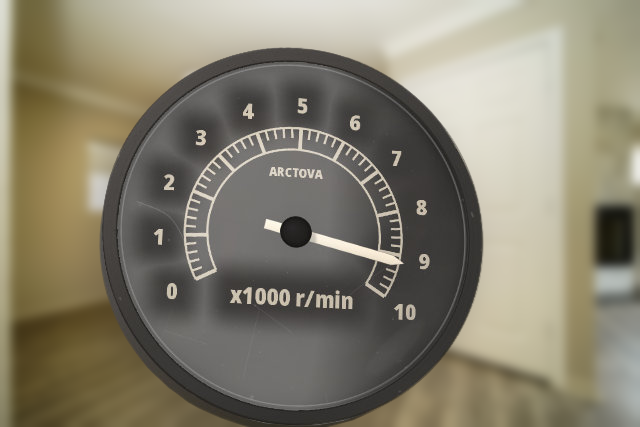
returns **9200** rpm
